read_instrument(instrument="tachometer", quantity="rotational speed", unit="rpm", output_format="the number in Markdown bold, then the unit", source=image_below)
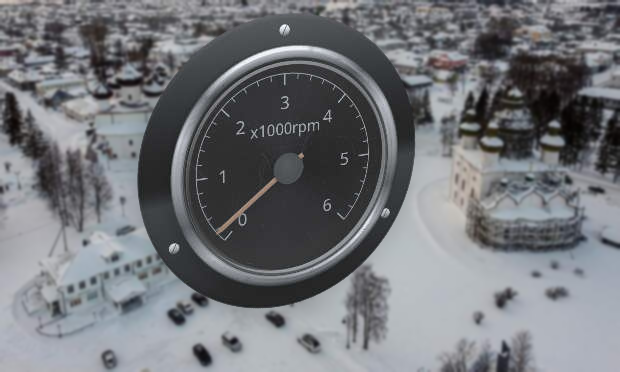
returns **200** rpm
